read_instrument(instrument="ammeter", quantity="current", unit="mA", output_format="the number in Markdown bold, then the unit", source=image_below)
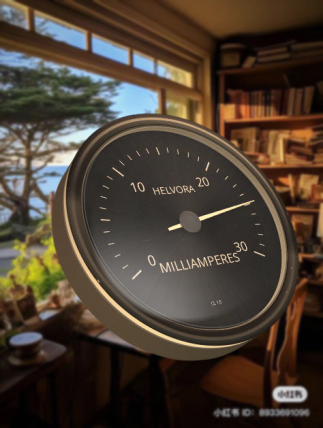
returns **25** mA
